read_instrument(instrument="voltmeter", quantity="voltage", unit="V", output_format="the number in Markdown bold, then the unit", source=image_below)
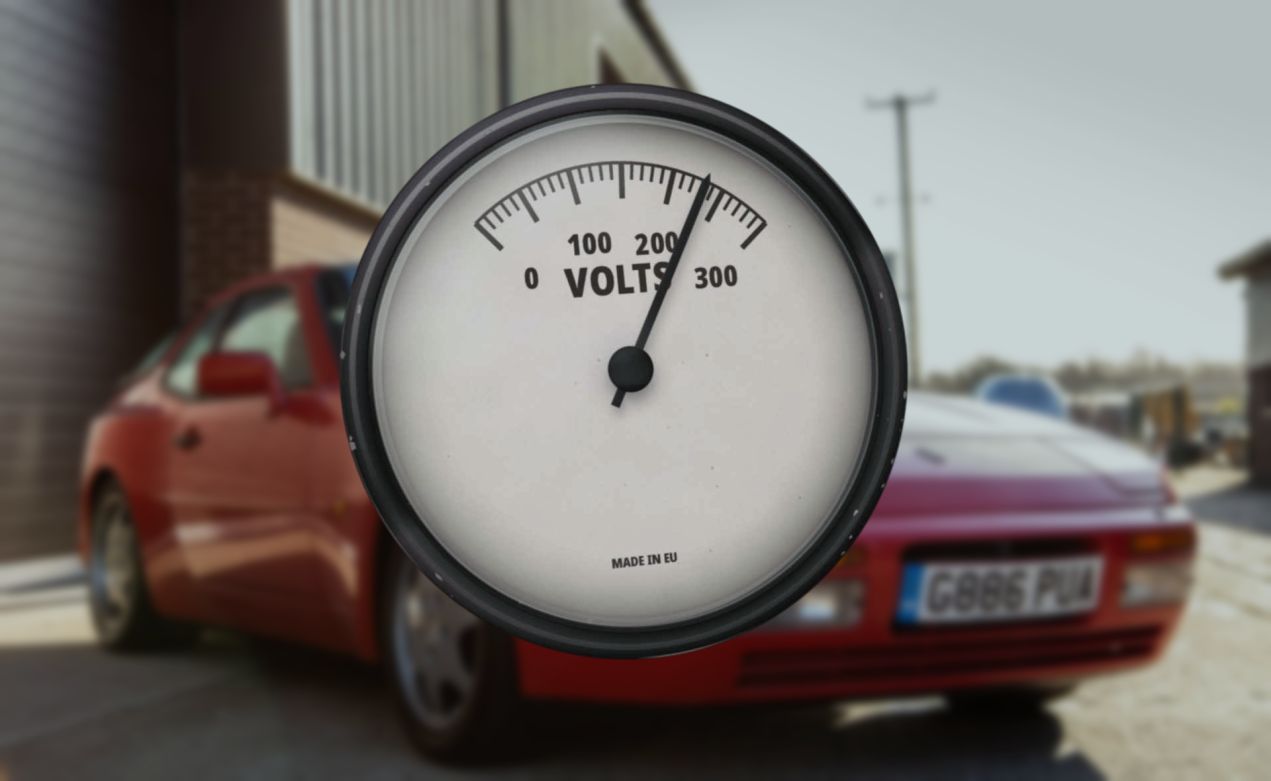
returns **230** V
